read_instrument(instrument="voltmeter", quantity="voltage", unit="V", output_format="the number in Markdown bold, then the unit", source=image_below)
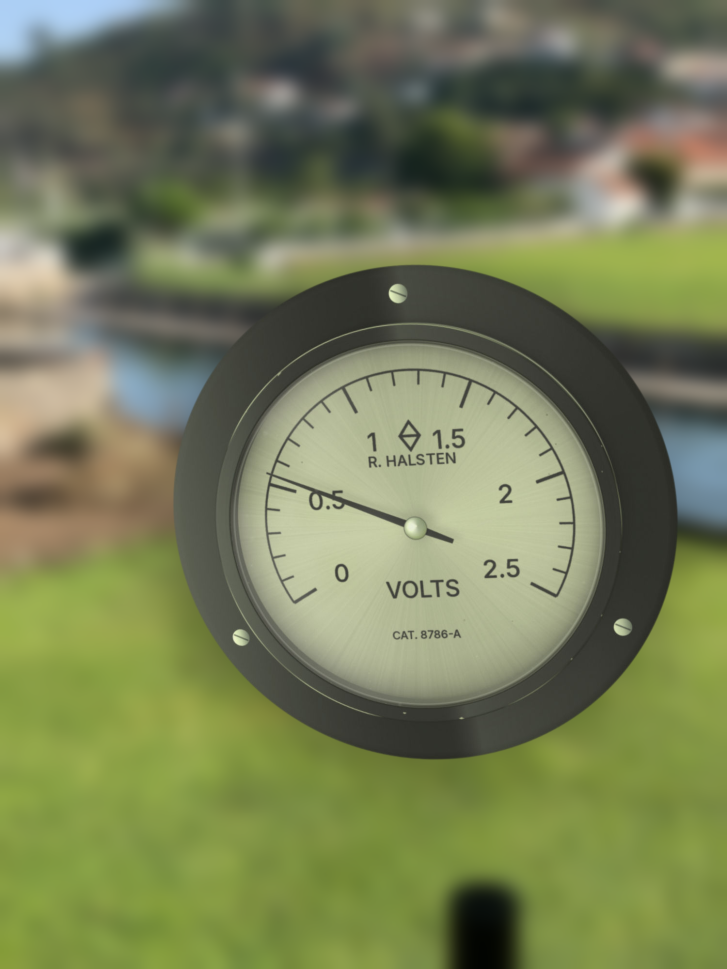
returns **0.55** V
